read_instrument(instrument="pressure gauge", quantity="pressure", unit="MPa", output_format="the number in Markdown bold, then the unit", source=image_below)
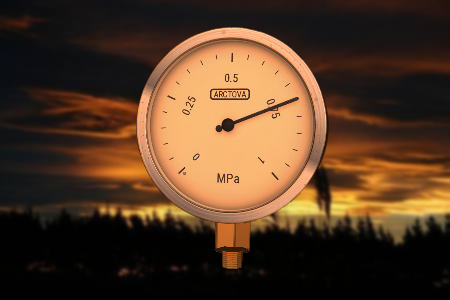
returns **0.75** MPa
